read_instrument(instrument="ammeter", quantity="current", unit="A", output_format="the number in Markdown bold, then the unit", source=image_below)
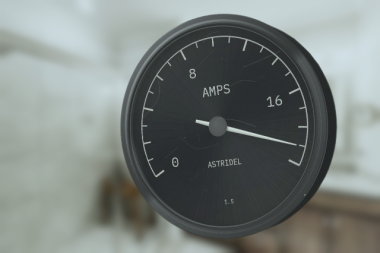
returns **19** A
